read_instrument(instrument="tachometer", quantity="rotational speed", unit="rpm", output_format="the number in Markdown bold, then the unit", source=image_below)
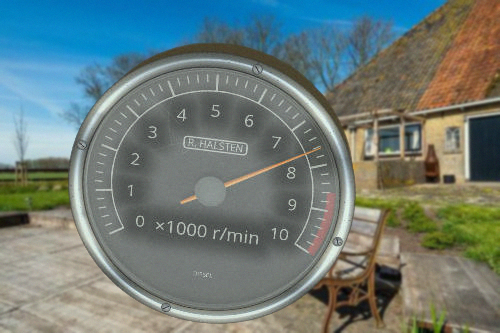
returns **7600** rpm
